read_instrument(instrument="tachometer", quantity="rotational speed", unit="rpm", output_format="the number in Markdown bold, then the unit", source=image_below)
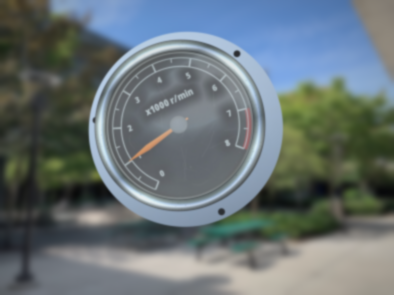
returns **1000** rpm
